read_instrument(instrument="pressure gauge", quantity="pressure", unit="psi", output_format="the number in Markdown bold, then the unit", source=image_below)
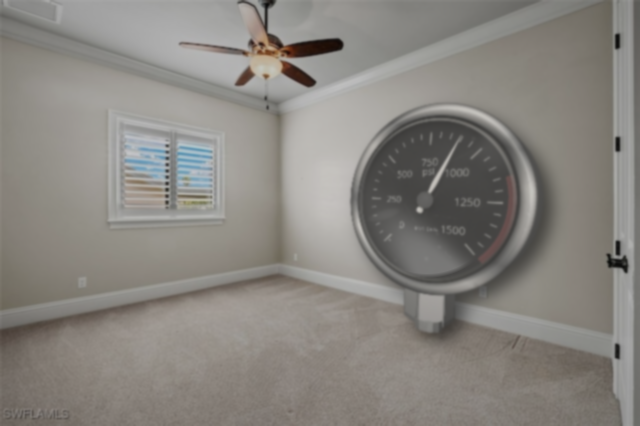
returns **900** psi
